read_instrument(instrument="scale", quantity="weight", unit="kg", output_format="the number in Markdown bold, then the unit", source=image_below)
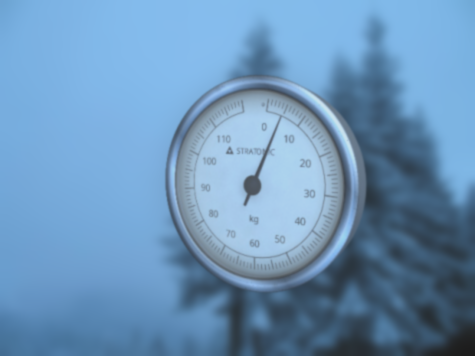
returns **5** kg
